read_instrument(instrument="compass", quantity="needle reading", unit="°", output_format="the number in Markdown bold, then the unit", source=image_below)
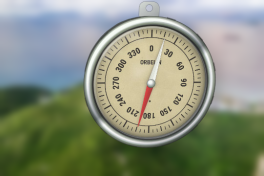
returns **195** °
